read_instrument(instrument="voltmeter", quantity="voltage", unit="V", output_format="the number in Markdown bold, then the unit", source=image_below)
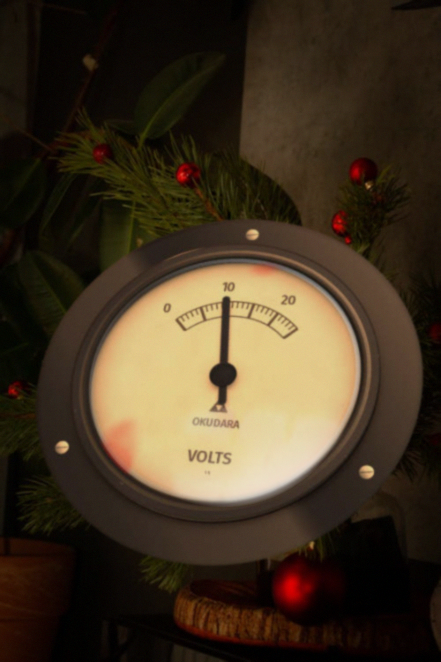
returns **10** V
